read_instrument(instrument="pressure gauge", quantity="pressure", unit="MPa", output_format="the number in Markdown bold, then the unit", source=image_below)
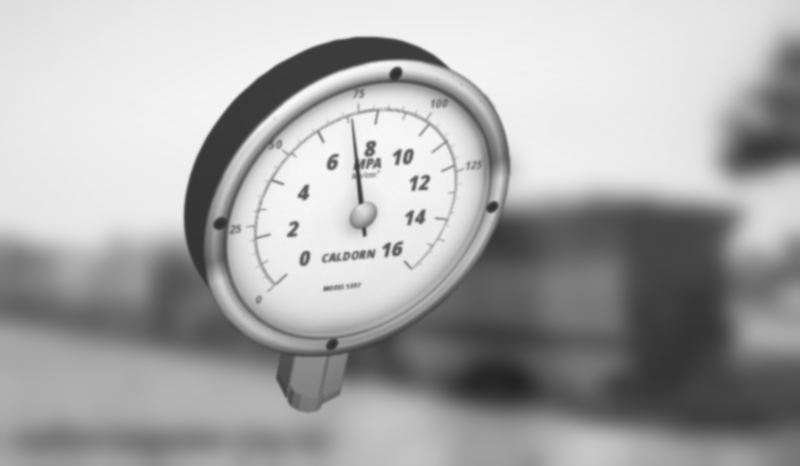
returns **7** MPa
